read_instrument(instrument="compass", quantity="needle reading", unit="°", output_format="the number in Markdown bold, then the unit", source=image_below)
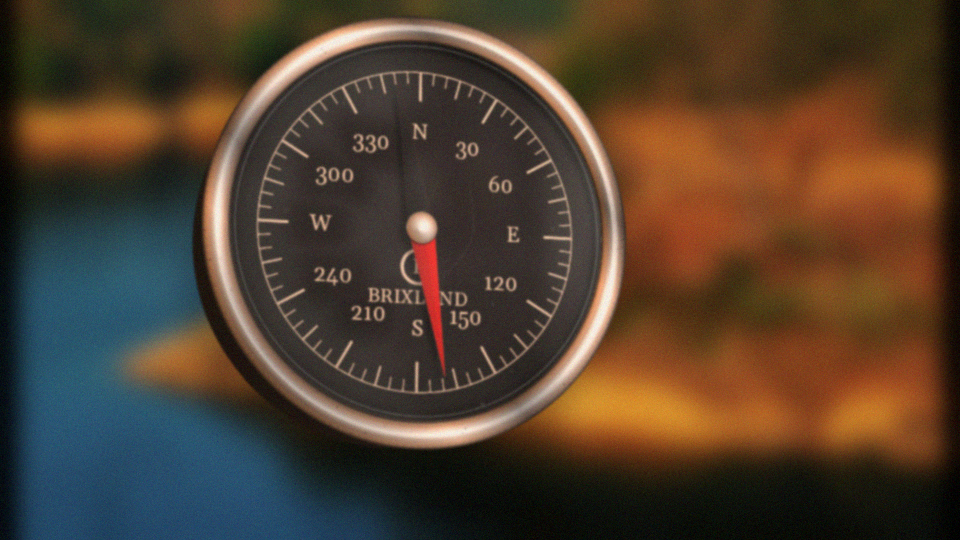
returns **170** °
